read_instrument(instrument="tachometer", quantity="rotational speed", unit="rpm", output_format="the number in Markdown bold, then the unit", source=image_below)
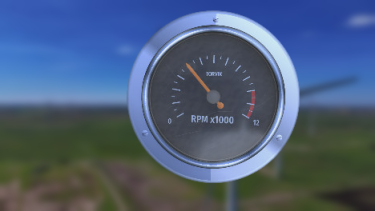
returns **4000** rpm
